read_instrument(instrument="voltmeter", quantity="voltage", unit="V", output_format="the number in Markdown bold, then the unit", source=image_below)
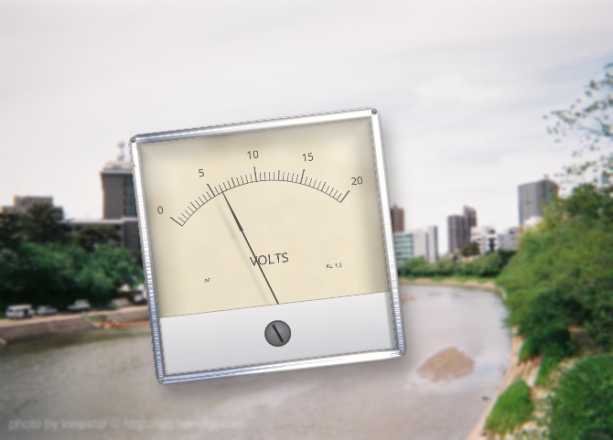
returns **6** V
